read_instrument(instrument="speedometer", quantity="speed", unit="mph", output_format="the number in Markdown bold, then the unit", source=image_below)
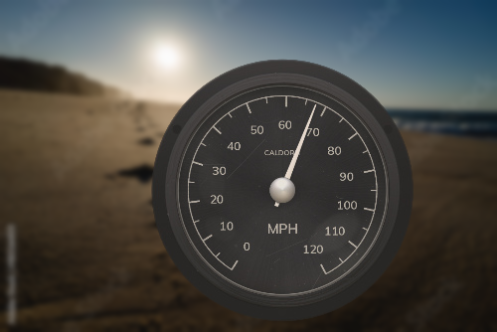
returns **67.5** mph
